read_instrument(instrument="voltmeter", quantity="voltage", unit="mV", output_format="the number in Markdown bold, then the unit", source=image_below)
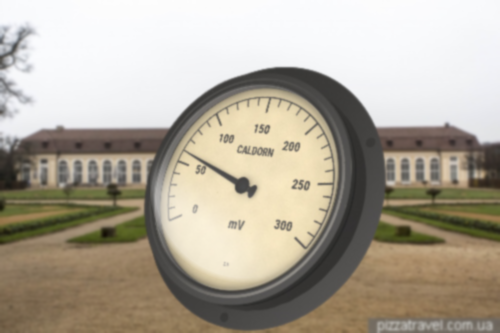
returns **60** mV
